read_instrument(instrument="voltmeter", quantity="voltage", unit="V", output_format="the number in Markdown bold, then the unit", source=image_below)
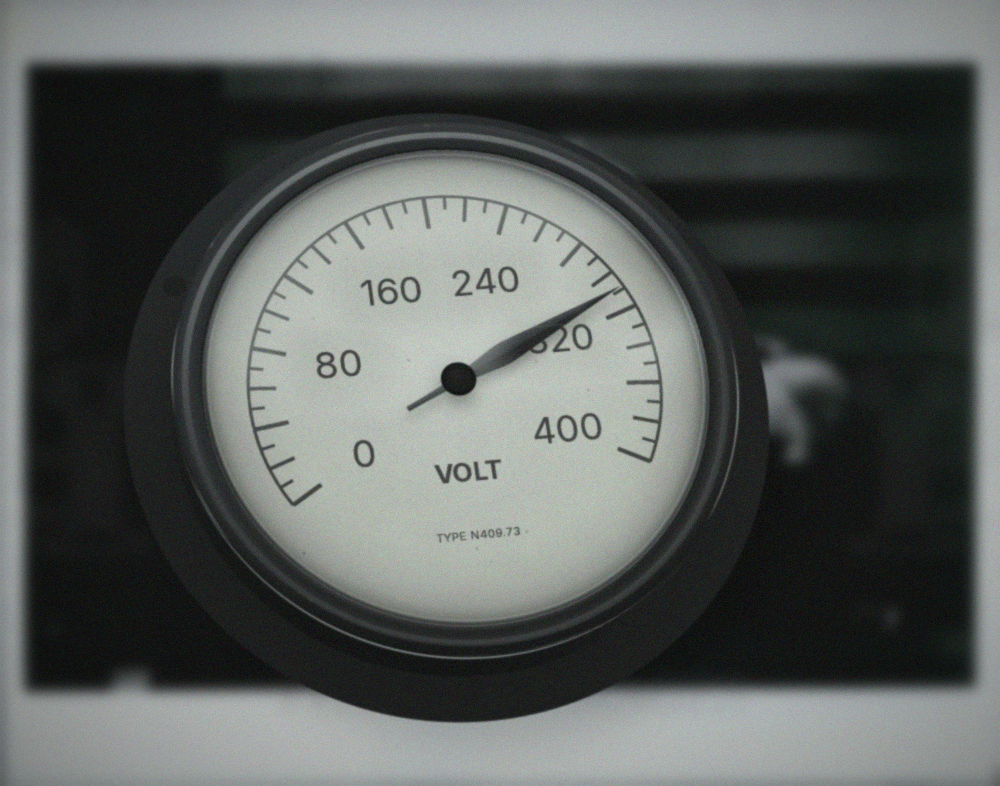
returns **310** V
